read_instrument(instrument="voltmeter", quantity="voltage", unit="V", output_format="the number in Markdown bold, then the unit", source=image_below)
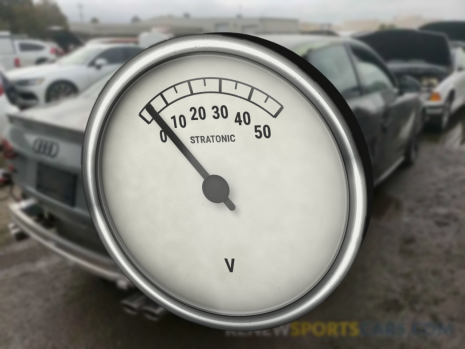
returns **5** V
